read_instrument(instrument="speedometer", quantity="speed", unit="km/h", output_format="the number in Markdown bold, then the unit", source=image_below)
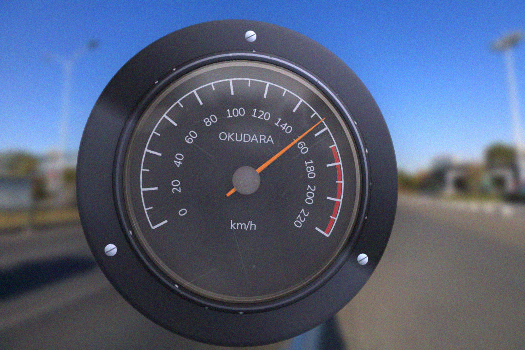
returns **155** km/h
